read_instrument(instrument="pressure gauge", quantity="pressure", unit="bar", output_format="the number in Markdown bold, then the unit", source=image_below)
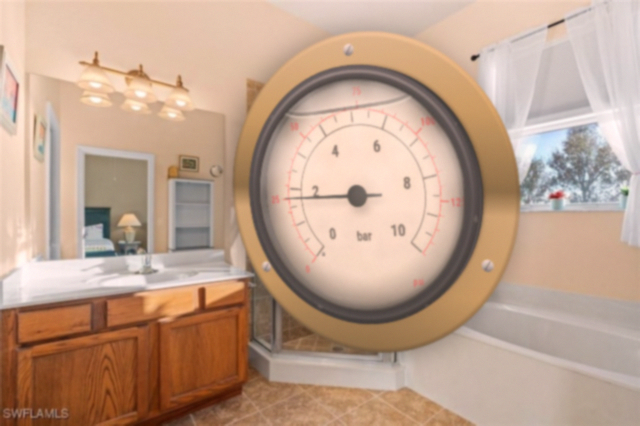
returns **1.75** bar
